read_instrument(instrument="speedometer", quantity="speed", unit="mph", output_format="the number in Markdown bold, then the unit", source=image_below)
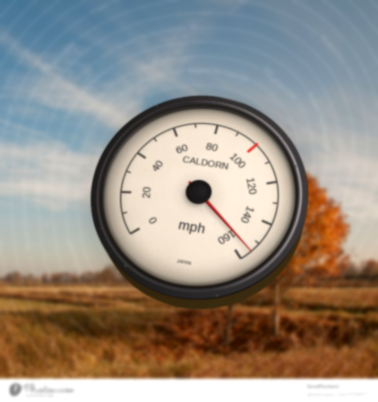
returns **155** mph
